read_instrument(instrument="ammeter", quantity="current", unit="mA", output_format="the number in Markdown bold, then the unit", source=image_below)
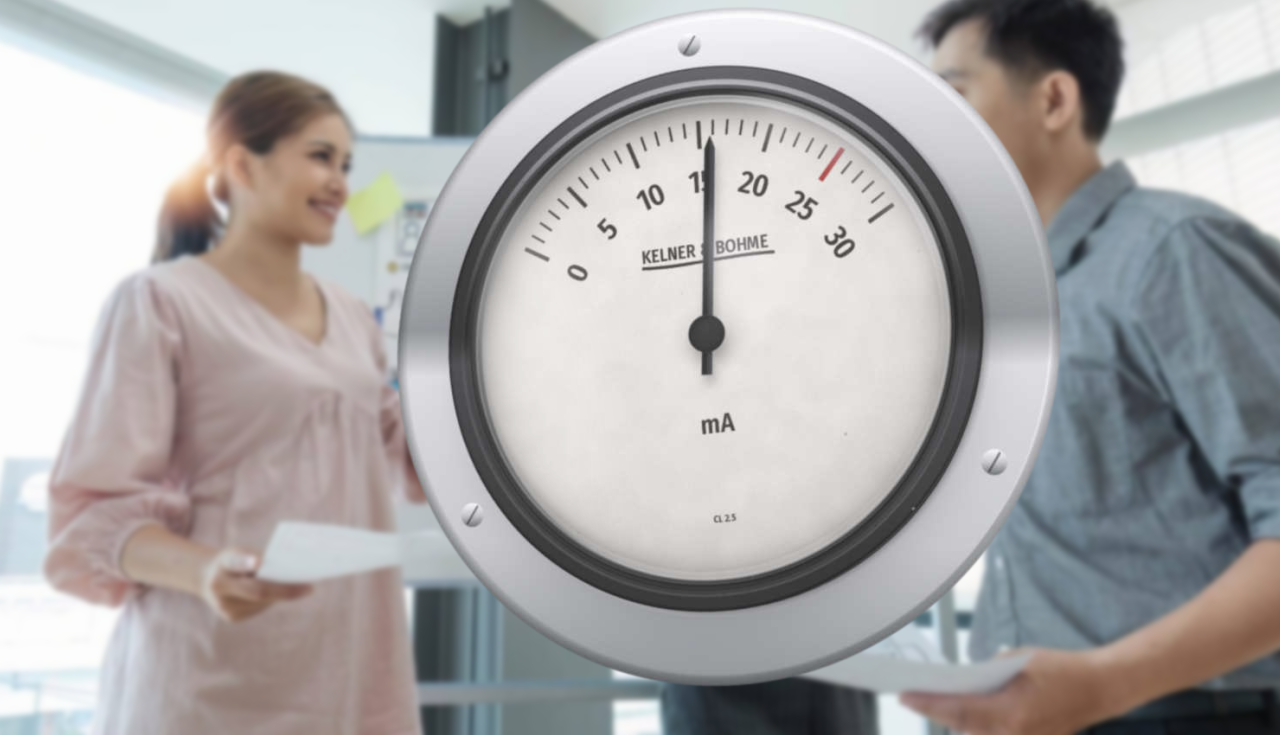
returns **16** mA
